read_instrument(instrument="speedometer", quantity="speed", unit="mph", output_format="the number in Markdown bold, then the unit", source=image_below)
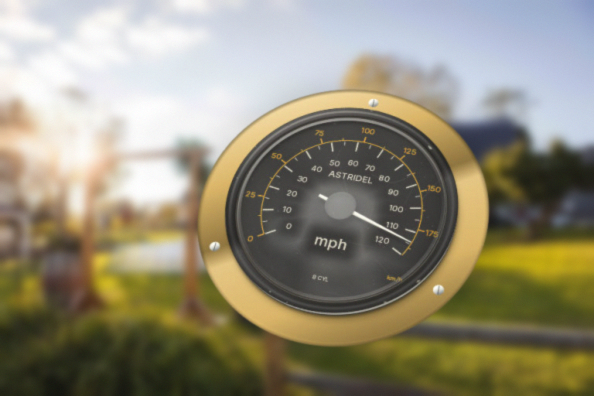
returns **115** mph
